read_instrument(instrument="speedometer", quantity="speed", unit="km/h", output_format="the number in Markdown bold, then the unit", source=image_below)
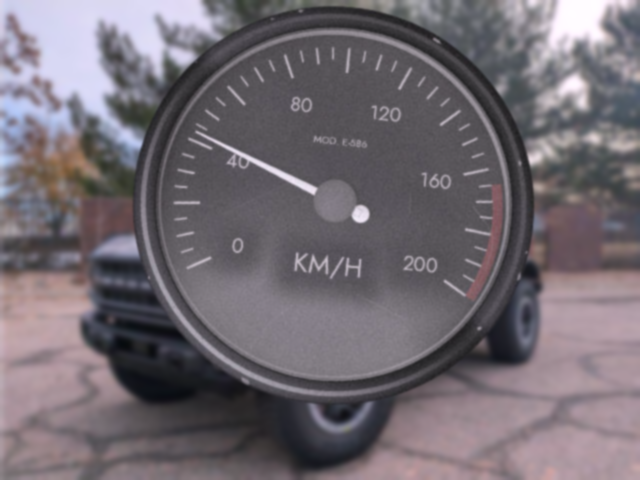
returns **42.5** km/h
